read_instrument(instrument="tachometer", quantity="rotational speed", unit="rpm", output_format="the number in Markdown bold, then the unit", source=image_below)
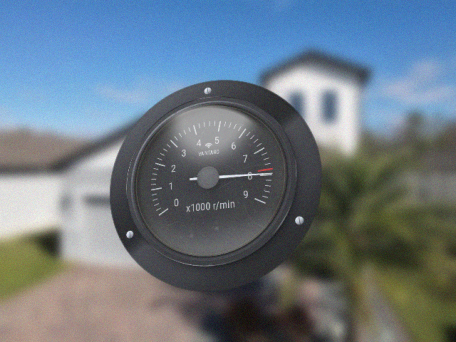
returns **8000** rpm
